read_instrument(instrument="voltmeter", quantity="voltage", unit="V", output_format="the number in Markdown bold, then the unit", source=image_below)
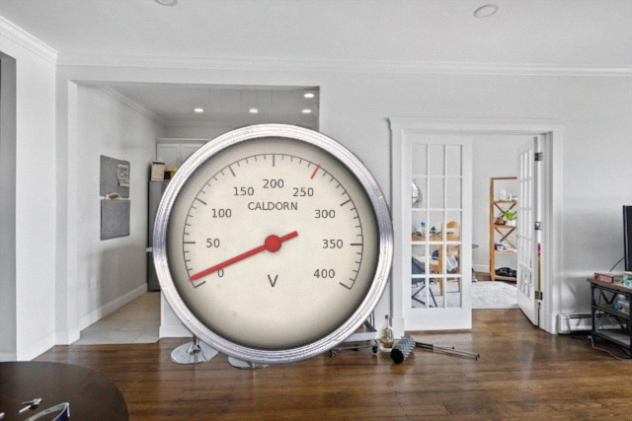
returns **10** V
